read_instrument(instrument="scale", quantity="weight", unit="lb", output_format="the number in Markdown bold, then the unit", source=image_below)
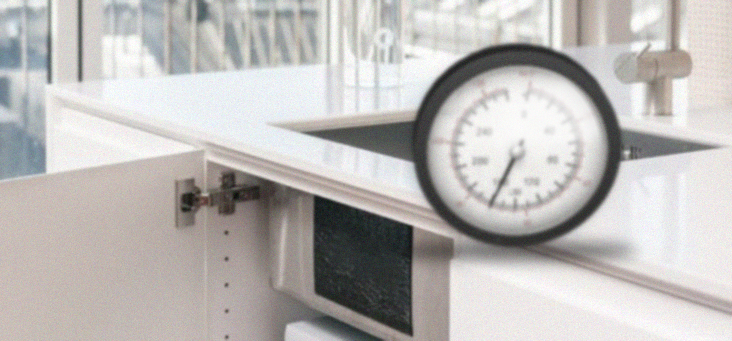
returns **160** lb
